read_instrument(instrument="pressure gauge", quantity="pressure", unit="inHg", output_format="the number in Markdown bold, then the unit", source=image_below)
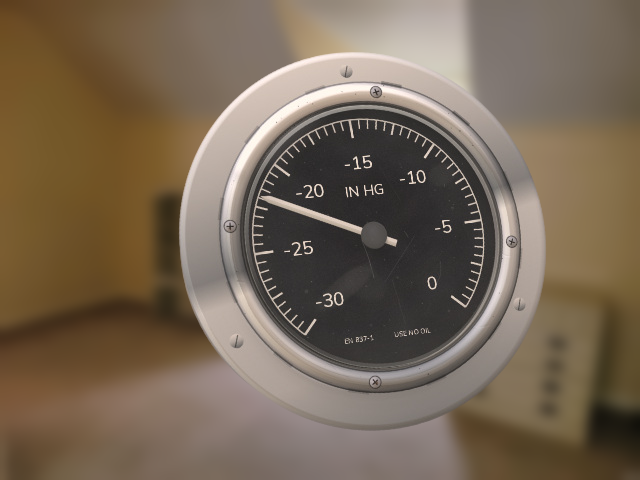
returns **-22** inHg
